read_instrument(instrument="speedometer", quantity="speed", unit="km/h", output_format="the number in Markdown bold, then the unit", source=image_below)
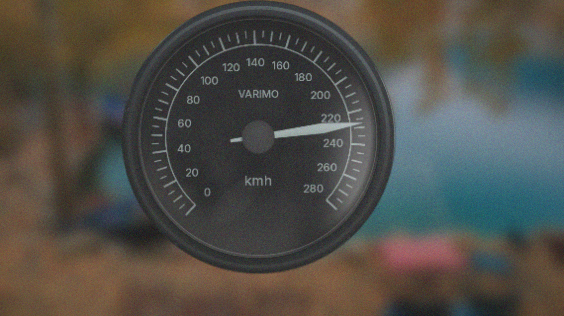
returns **227.5** km/h
